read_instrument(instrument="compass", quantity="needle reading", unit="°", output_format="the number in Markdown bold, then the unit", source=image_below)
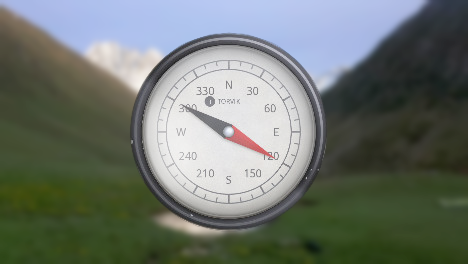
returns **120** °
